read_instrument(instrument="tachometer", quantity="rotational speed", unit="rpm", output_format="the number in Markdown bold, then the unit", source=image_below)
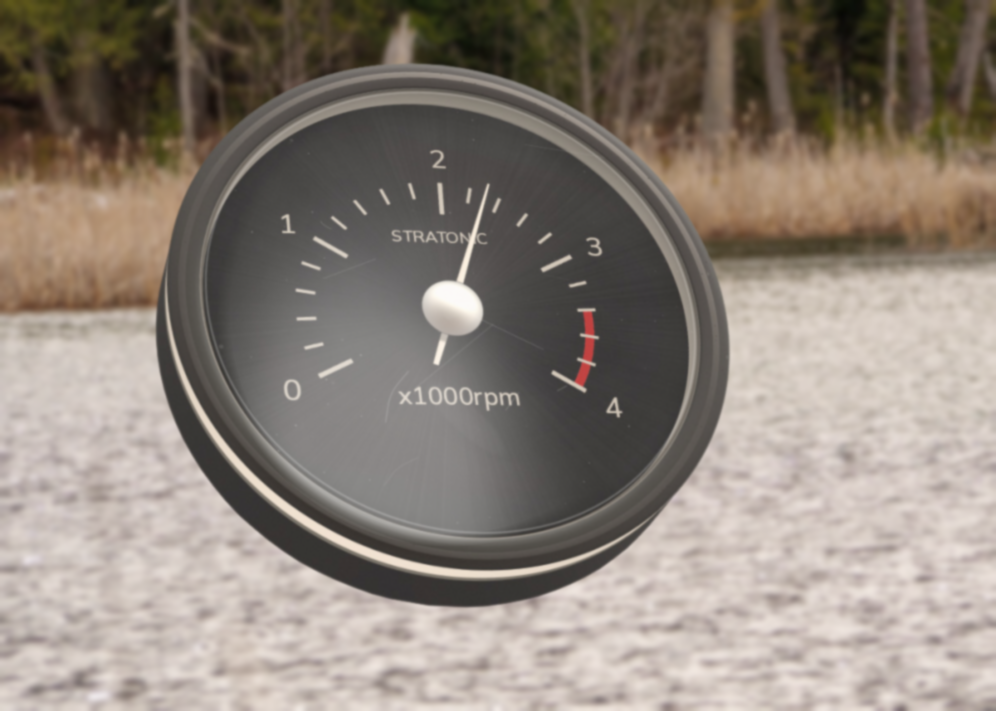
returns **2300** rpm
